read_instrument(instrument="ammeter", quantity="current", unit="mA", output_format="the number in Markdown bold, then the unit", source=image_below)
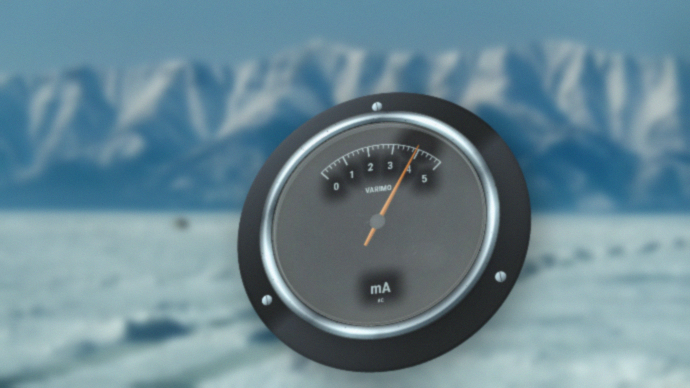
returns **4** mA
